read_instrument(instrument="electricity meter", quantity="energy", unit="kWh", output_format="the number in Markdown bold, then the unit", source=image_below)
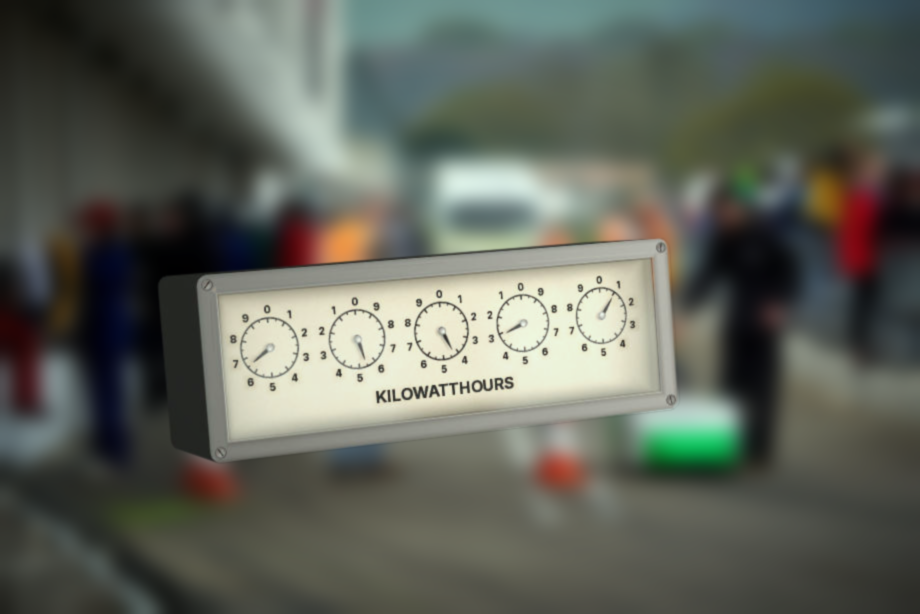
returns **65431** kWh
